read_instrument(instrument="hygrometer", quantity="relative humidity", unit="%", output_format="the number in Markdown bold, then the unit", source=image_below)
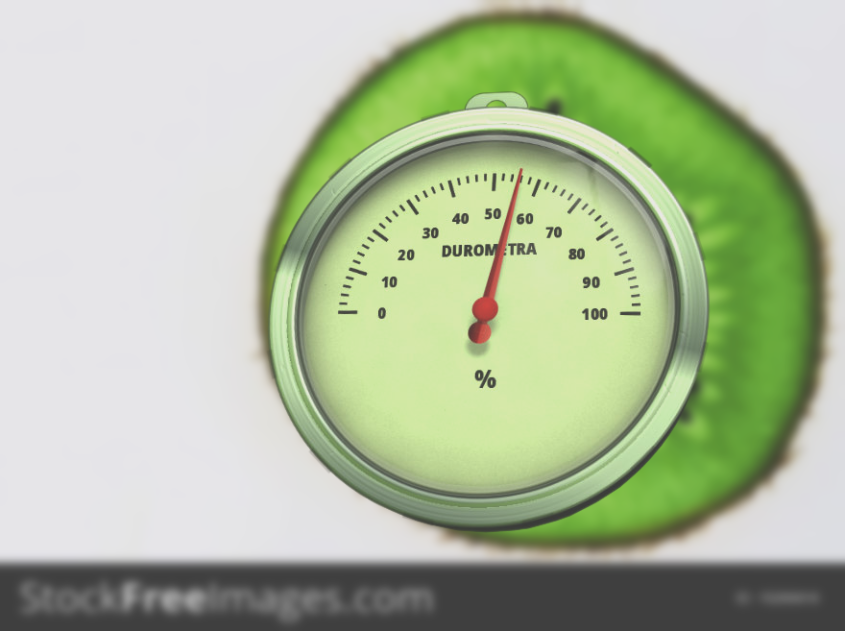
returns **56** %
